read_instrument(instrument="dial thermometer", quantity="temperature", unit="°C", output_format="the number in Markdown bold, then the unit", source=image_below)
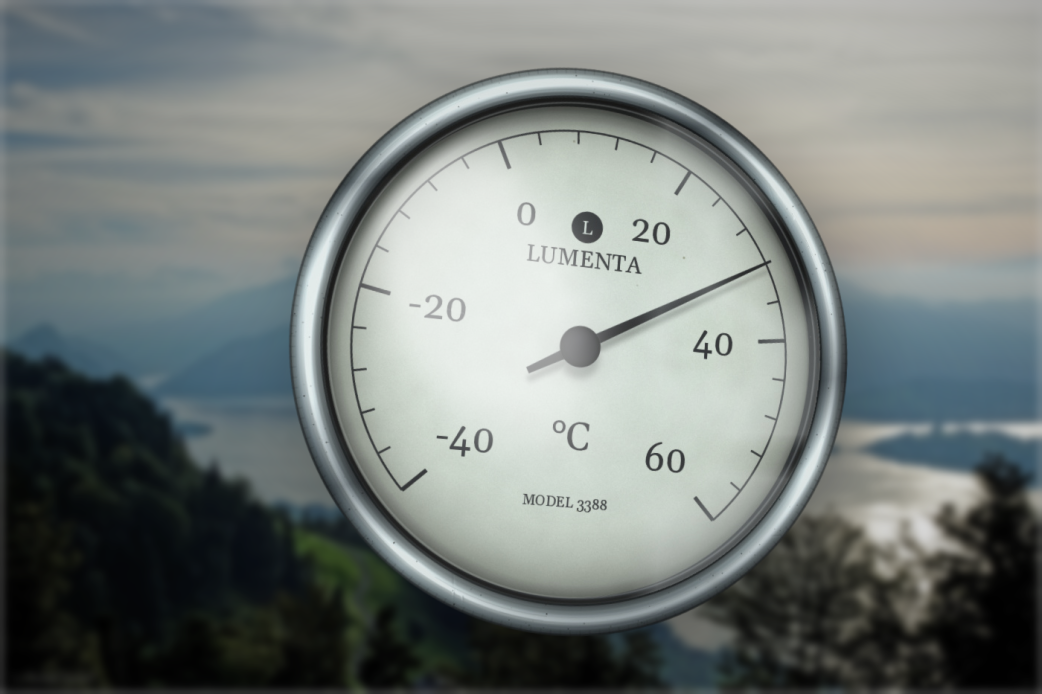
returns **32** °C
